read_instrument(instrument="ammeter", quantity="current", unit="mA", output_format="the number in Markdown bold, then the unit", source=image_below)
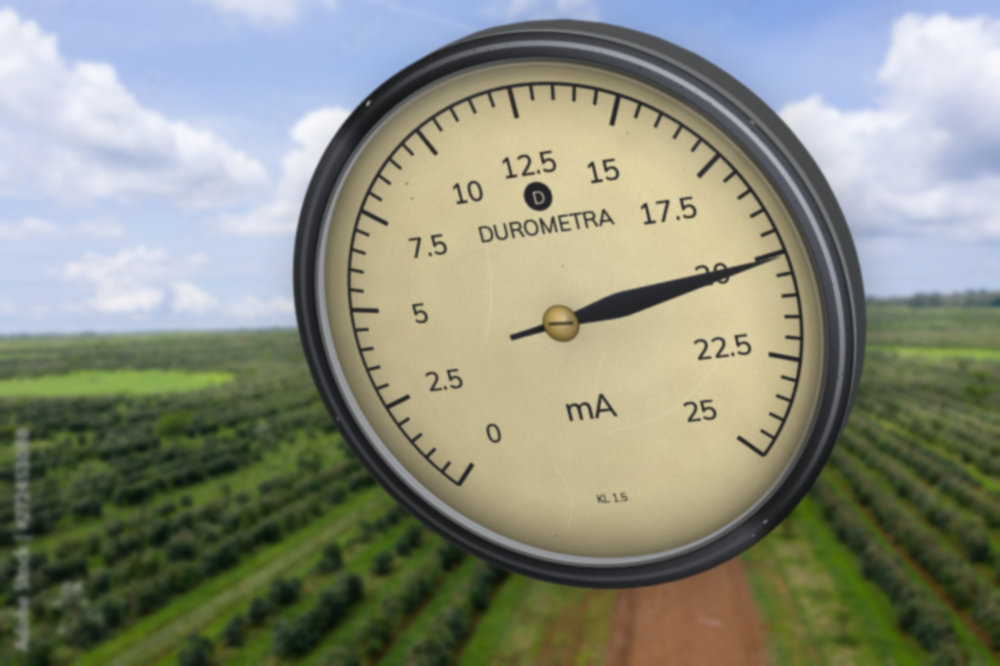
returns **20** mA
